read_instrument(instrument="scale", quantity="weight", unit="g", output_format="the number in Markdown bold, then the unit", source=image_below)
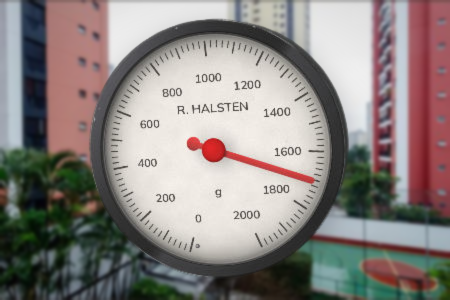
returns **1700** g
